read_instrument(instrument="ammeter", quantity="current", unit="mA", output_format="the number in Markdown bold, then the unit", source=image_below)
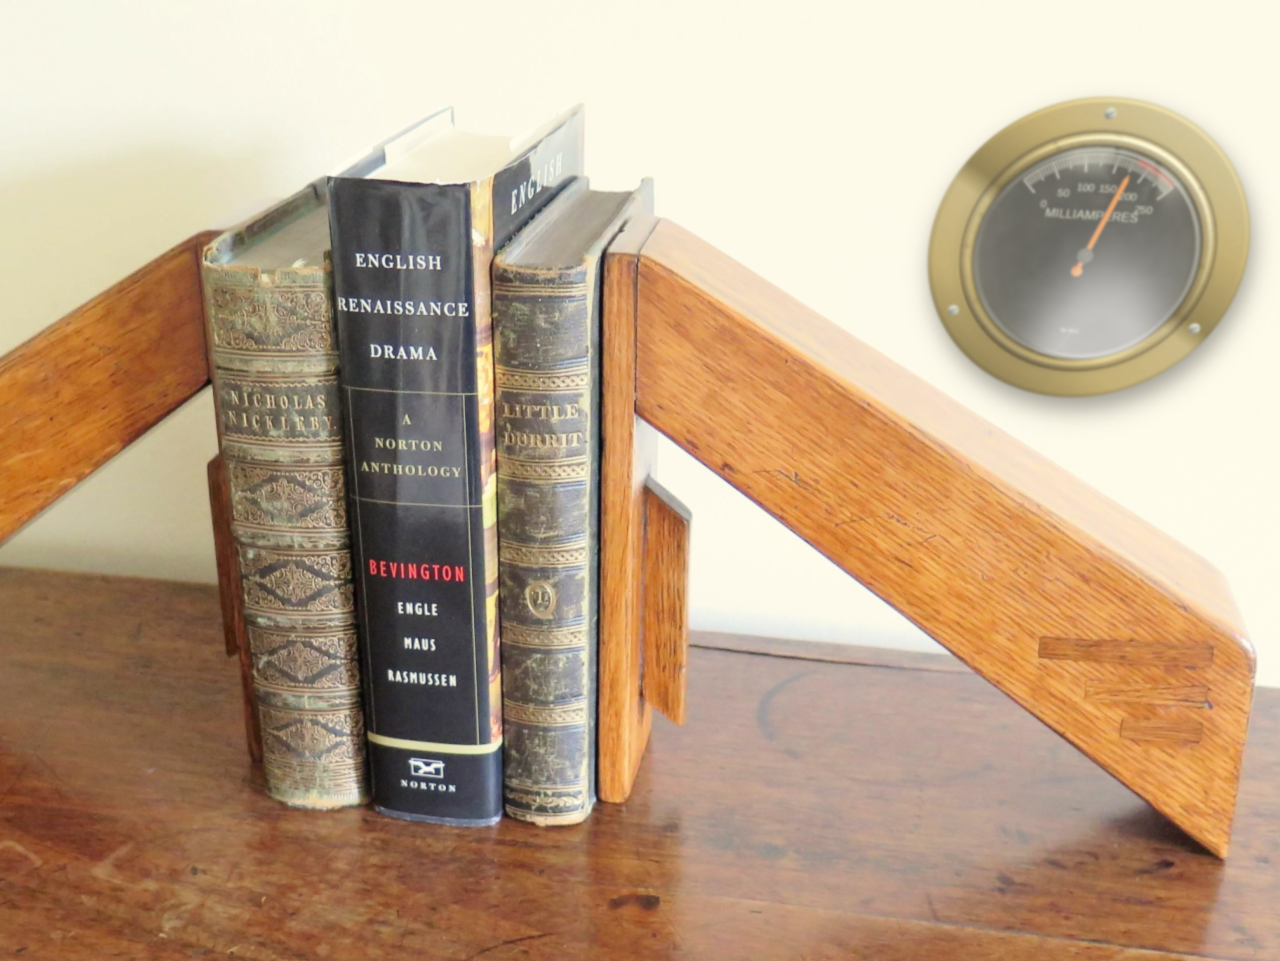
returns **175** mA
